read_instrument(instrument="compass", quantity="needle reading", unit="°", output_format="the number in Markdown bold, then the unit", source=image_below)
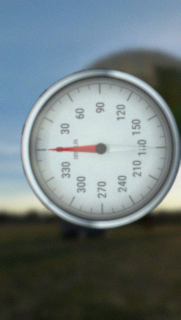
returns **0** °
